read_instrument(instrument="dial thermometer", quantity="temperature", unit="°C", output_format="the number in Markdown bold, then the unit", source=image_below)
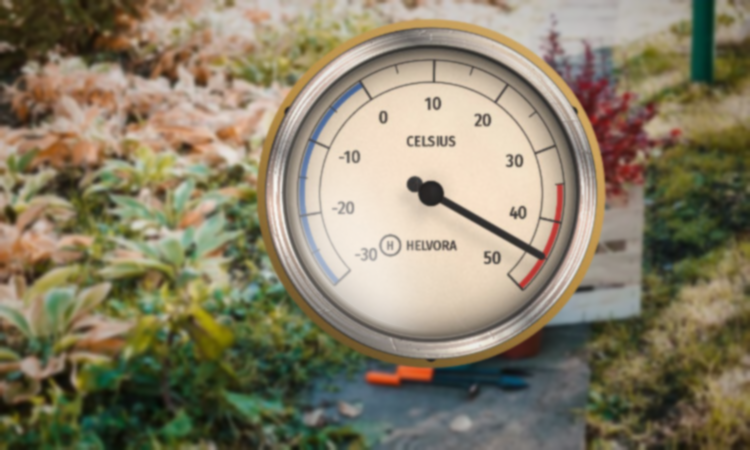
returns **45** °C
